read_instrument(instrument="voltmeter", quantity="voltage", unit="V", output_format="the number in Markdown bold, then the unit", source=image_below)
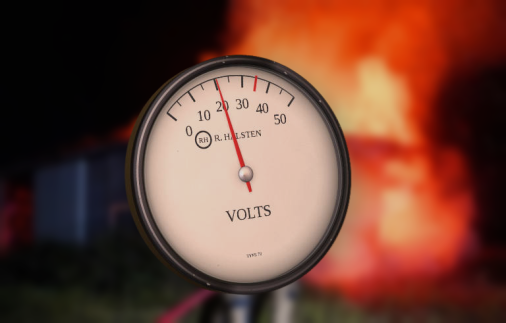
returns **20** V
